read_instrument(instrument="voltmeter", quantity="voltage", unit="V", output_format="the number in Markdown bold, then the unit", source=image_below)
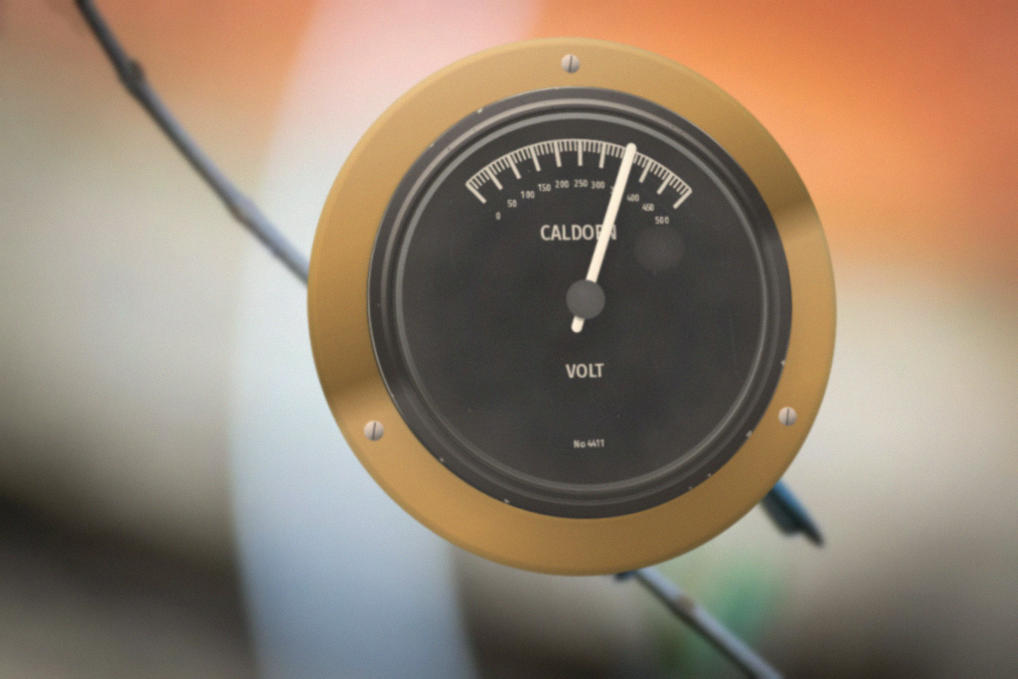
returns **350** V
